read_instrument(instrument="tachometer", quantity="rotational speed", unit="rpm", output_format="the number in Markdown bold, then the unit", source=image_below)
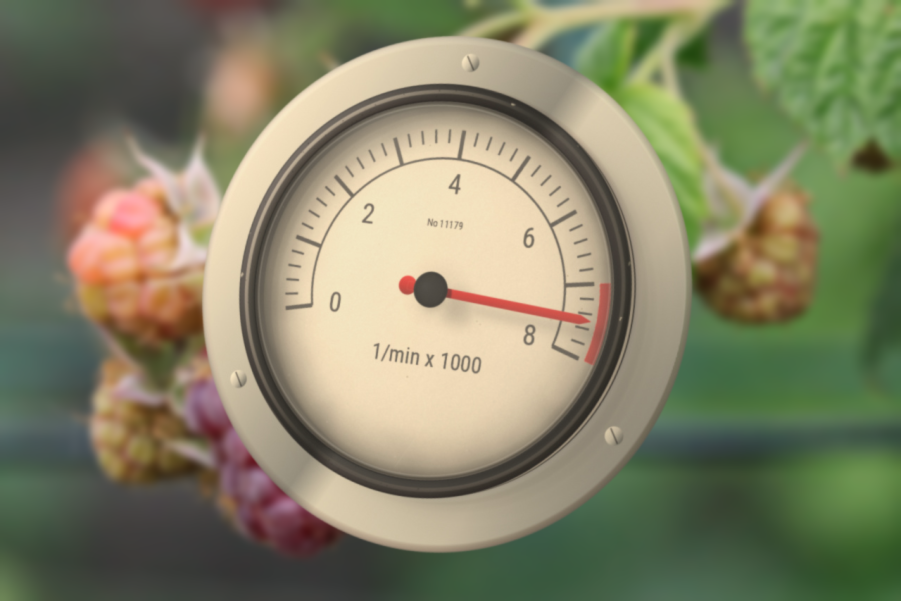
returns **7500** rpm
